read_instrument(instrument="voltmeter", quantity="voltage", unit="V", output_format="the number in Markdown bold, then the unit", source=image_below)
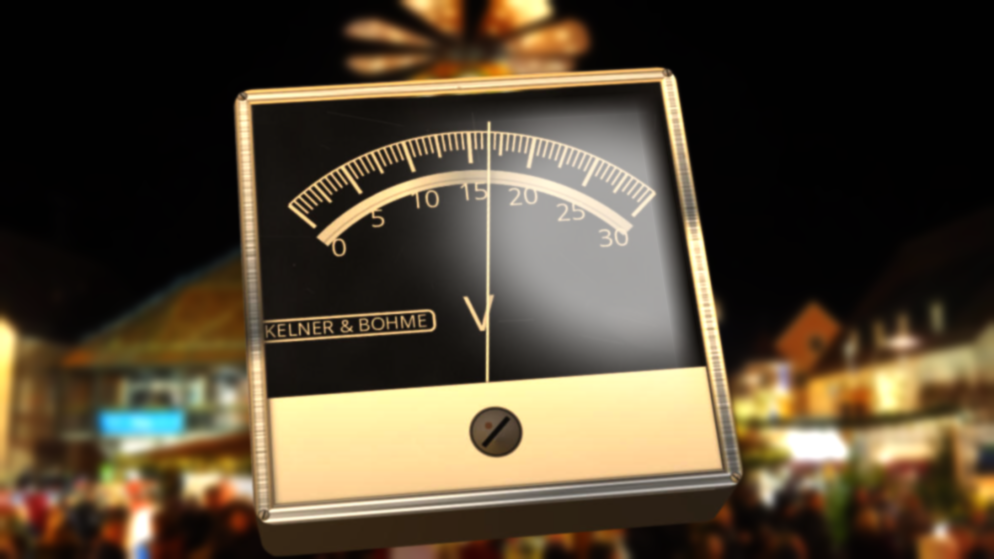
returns **16.5** V
